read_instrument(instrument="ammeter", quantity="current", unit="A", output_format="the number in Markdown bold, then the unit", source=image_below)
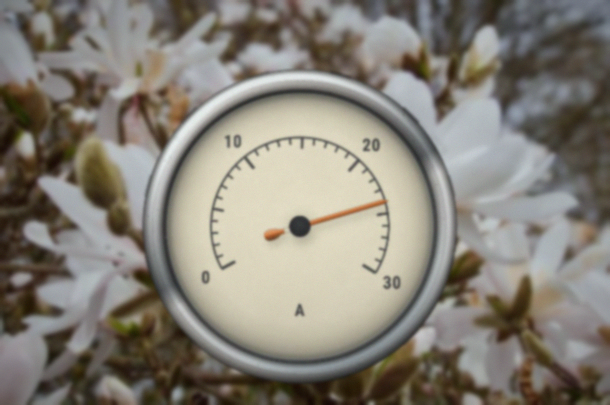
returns **24** A
